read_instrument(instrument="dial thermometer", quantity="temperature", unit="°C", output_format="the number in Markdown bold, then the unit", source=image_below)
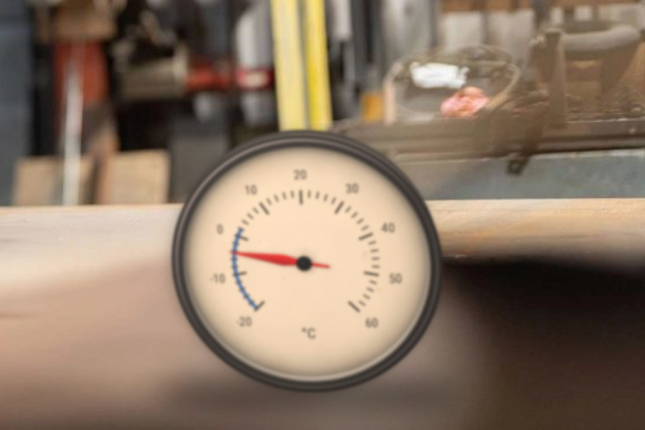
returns **-4** °C
